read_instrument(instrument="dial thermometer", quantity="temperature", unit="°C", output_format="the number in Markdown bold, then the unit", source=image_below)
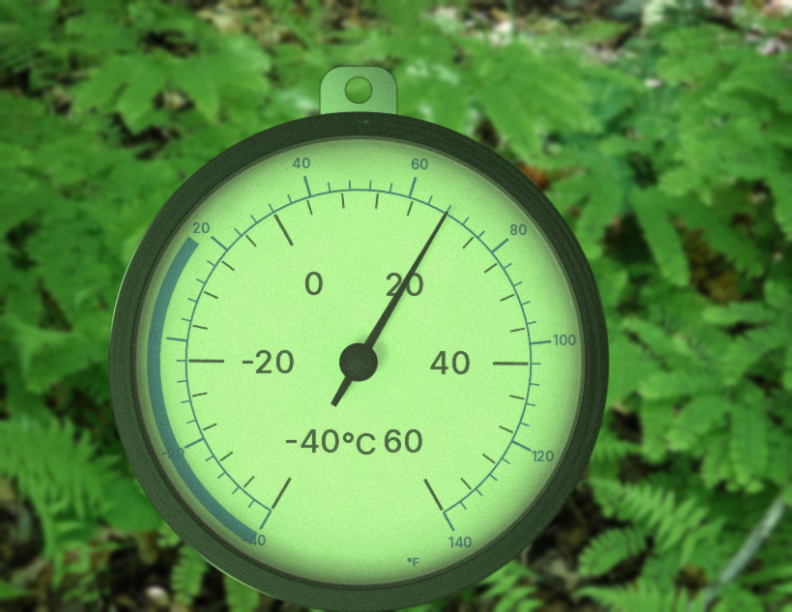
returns **20** °C
